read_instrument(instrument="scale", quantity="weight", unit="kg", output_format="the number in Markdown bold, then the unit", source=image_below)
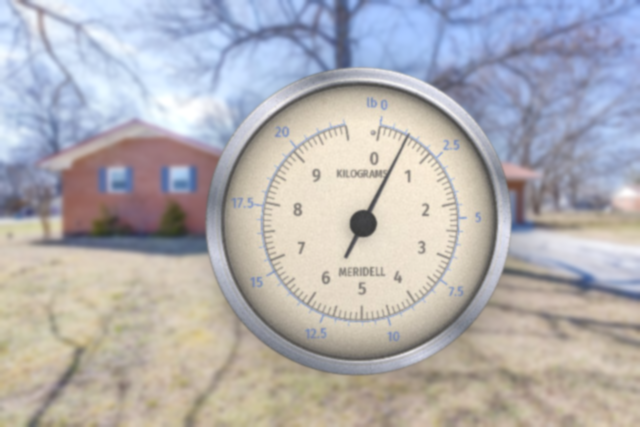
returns **0.5** kg
